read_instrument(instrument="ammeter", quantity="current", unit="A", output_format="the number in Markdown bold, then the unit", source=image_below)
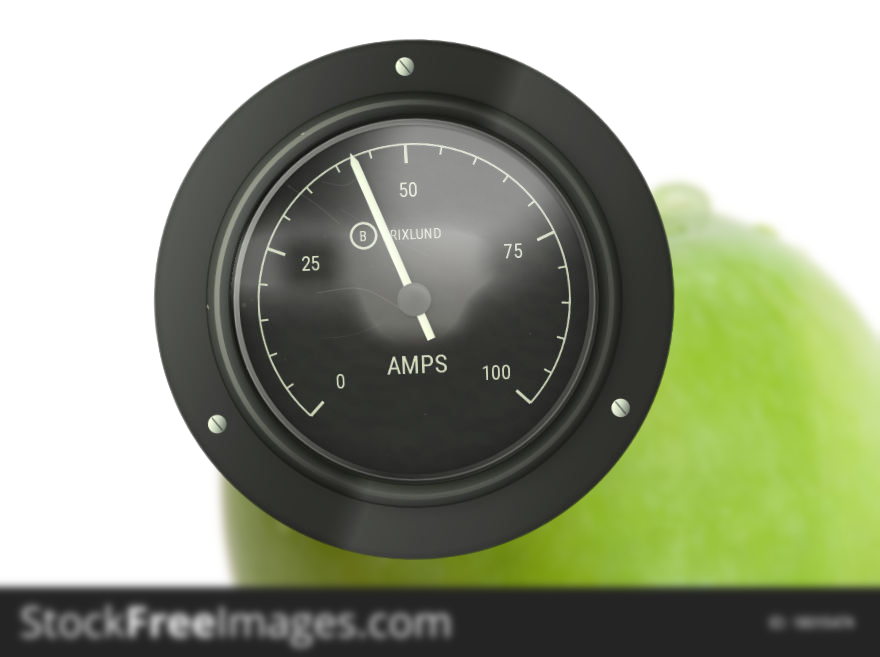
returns **42.5** A
